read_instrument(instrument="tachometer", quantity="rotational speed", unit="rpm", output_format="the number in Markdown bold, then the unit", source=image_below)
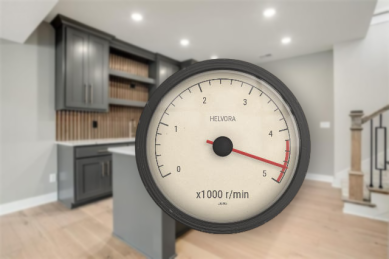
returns **4700** rpm
